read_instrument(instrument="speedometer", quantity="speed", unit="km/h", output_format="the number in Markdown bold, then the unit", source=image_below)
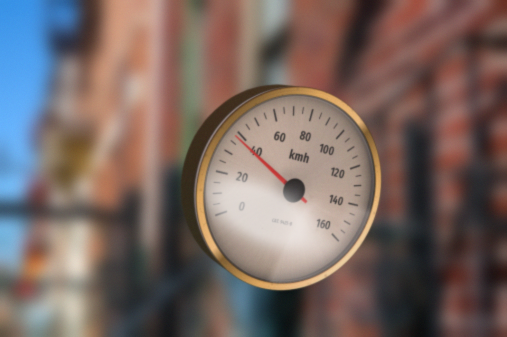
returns **37.5** km/h
